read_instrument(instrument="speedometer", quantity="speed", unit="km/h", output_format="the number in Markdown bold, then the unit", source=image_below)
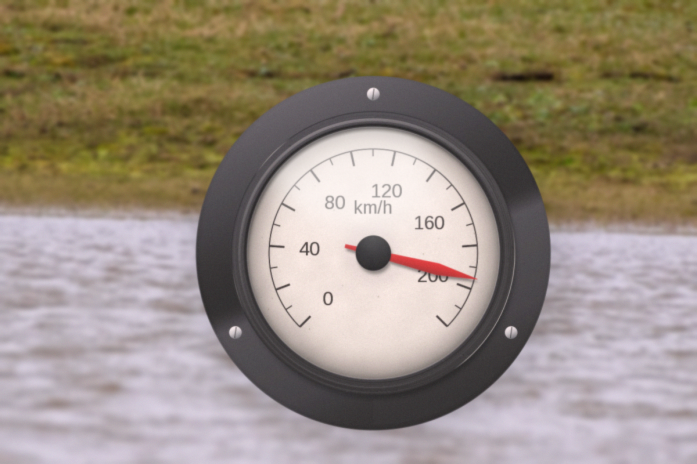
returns **195** km/h
